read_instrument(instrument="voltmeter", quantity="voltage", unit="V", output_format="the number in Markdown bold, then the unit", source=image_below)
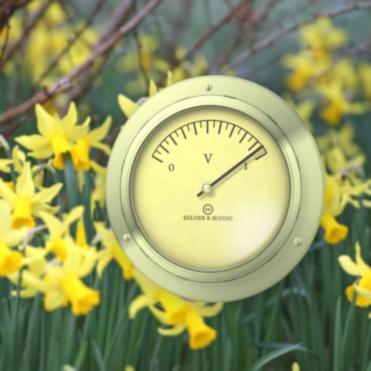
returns **0.95** V
